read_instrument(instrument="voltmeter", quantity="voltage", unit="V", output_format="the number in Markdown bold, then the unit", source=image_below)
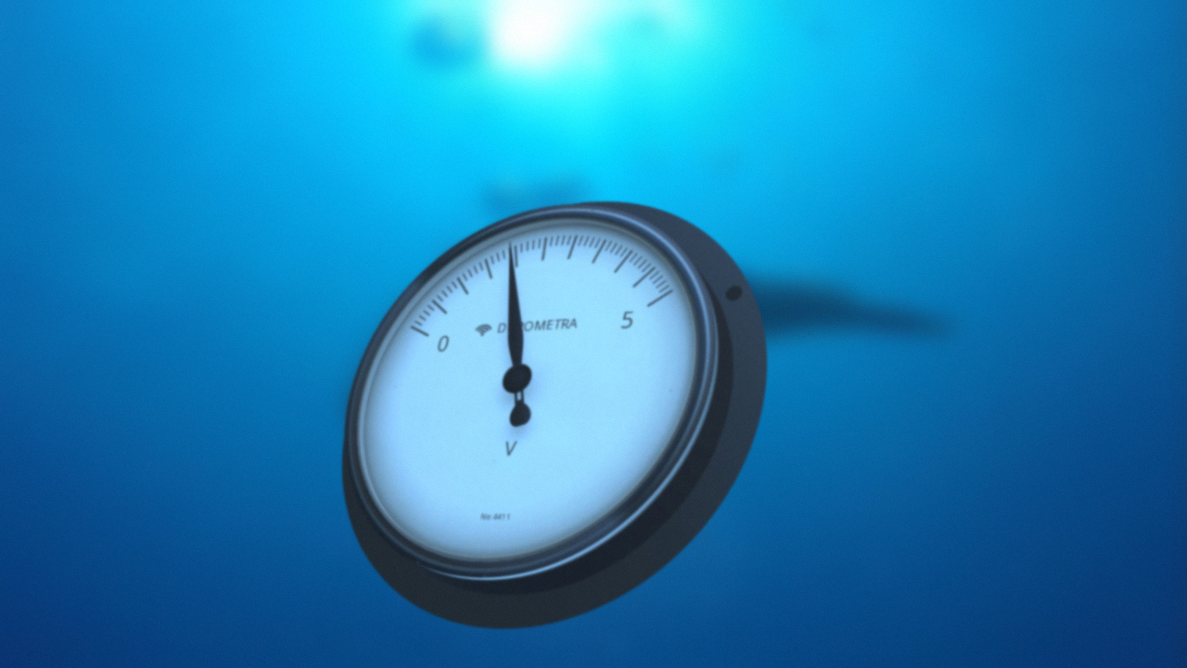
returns **2** V
